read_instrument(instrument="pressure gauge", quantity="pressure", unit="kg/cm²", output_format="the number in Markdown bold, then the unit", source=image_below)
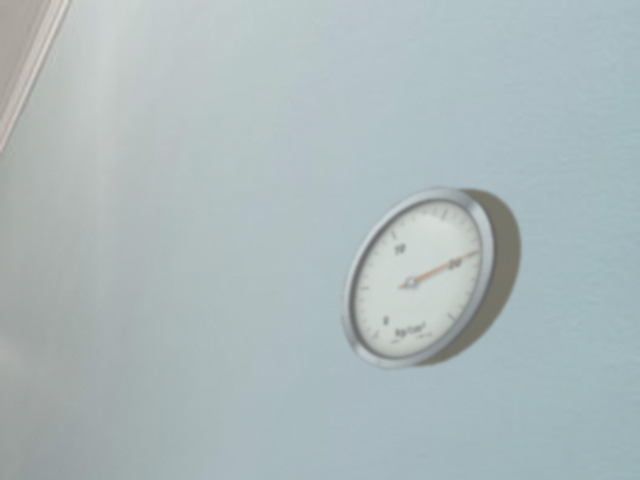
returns **20** kg/cm²
